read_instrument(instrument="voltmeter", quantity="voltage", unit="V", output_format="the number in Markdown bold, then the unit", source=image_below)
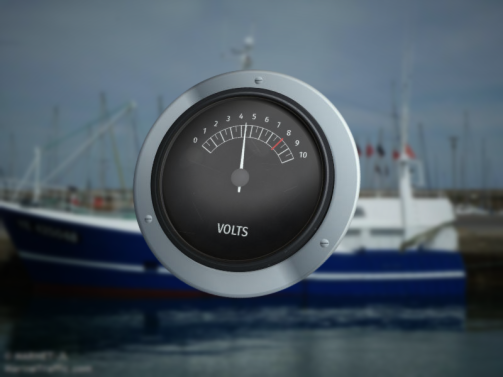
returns **4.5** V
